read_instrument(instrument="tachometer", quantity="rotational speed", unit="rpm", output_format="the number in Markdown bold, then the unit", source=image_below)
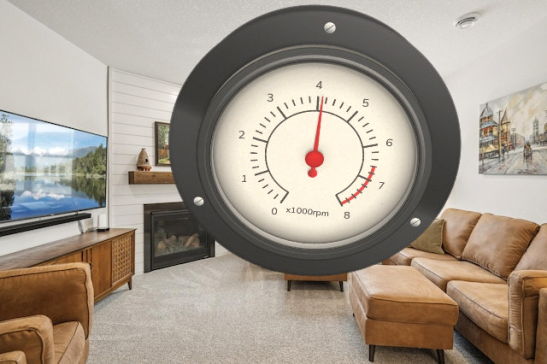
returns **4100** rpm
